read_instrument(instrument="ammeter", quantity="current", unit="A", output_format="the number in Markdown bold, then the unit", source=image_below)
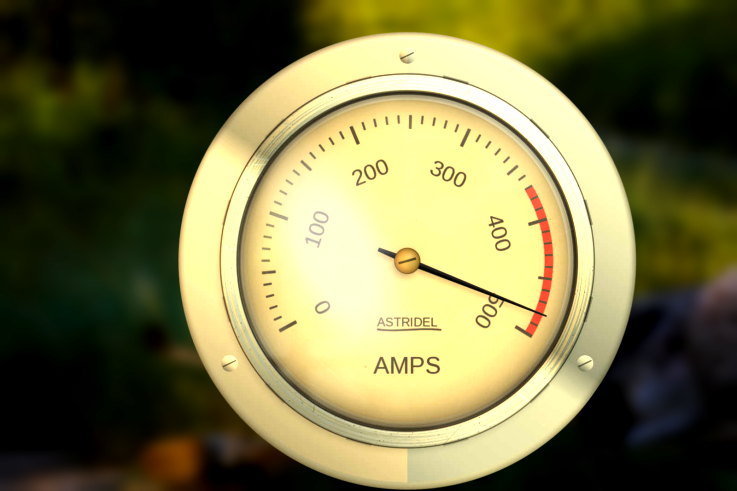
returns **480** A
